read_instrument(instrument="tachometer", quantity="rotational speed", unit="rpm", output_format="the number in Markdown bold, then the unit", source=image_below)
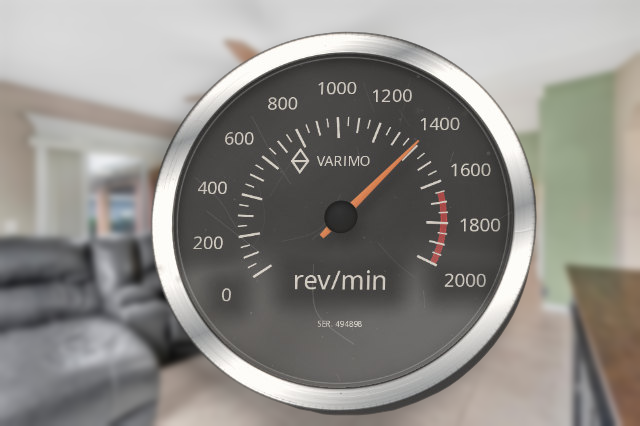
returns **1400** rpm
